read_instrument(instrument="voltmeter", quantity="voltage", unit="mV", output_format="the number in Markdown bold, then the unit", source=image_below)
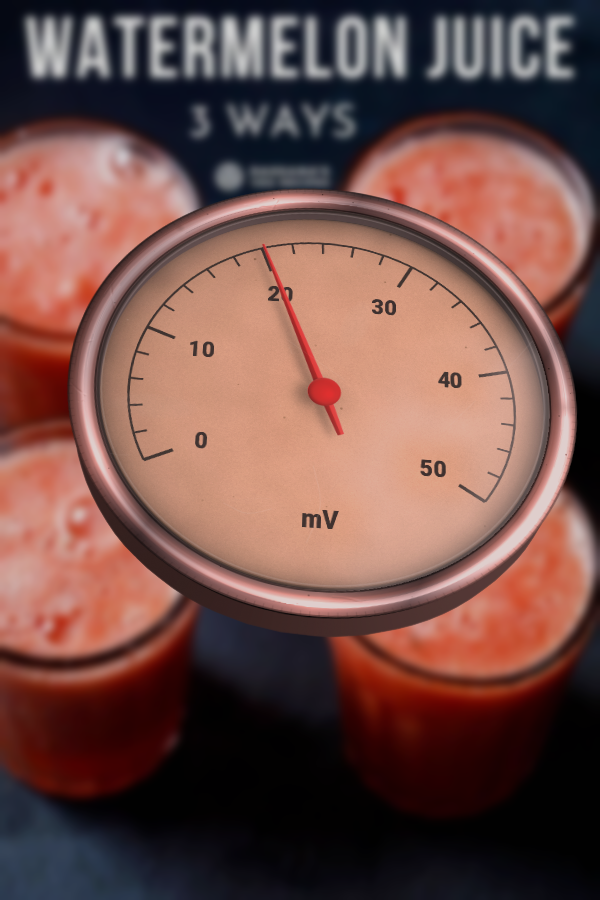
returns **20** mV
